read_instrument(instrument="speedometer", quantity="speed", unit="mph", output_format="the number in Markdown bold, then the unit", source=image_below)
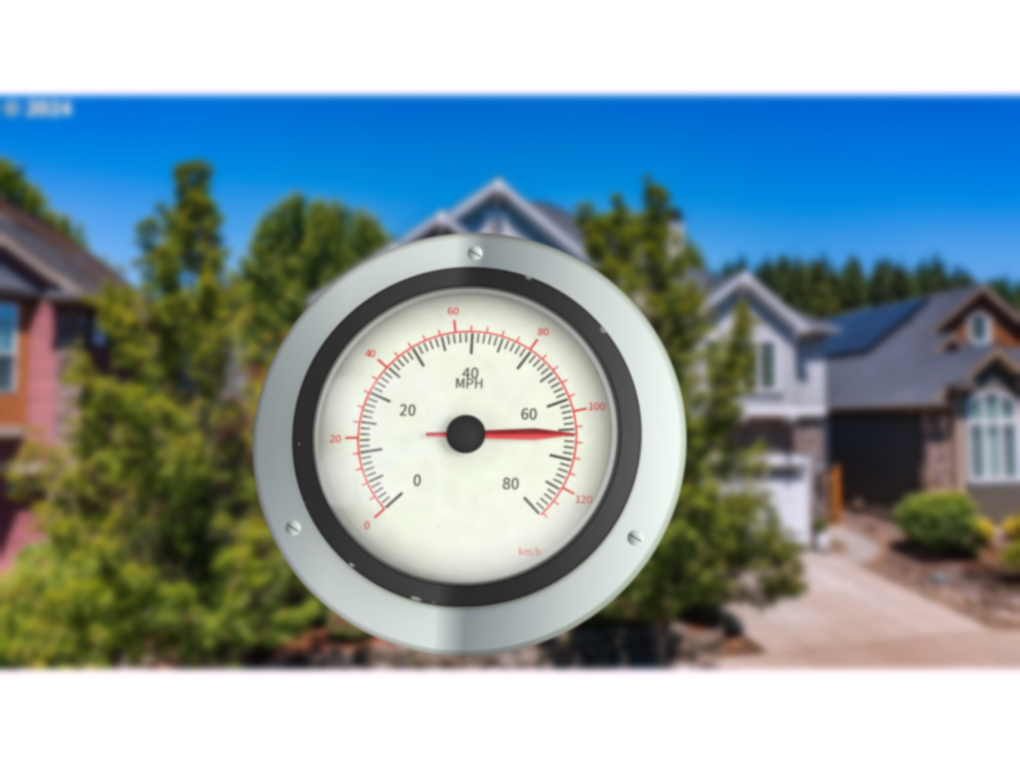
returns **66** mph
